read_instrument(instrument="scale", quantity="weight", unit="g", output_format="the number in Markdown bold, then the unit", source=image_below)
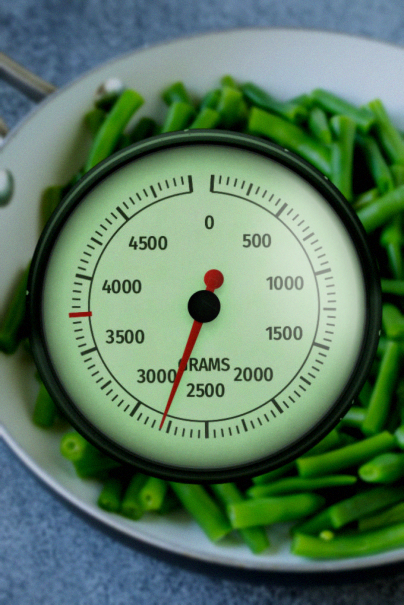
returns **2800** g
